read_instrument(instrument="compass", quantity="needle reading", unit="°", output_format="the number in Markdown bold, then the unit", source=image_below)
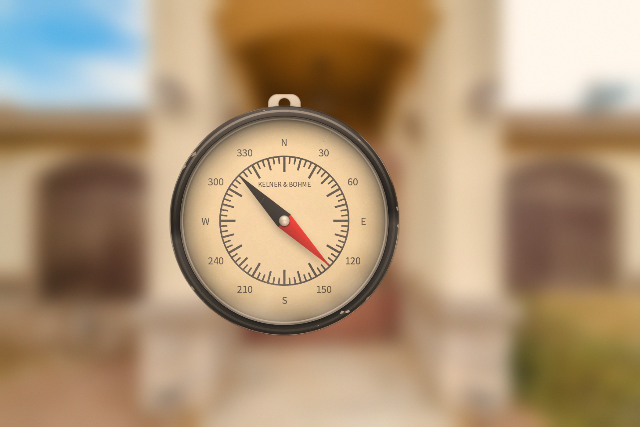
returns **135** °
